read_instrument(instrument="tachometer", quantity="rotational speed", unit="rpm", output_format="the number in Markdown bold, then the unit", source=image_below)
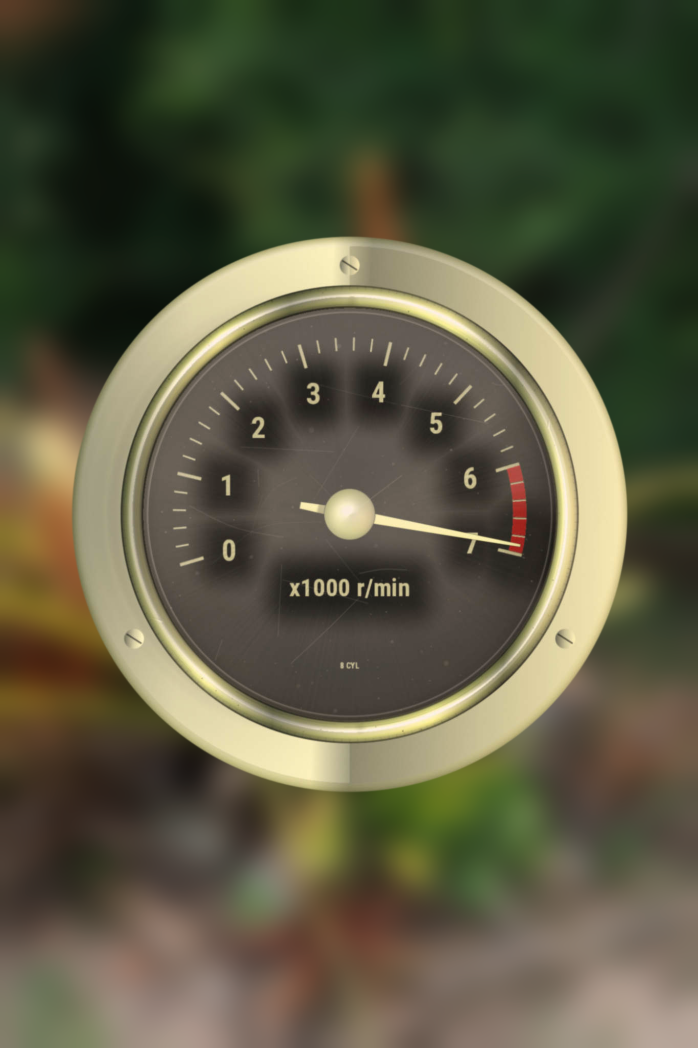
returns **6900** rpm
